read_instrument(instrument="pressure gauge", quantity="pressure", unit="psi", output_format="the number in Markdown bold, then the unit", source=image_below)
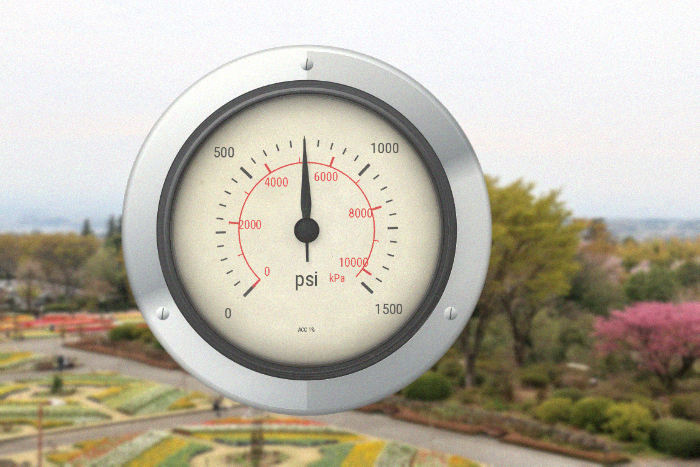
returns **750** psi
